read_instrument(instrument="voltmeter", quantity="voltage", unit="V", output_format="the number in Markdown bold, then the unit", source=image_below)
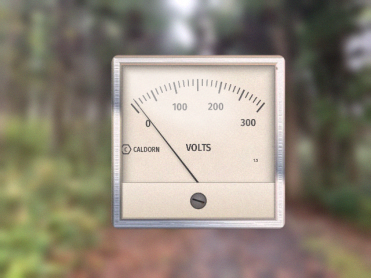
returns **10** V
